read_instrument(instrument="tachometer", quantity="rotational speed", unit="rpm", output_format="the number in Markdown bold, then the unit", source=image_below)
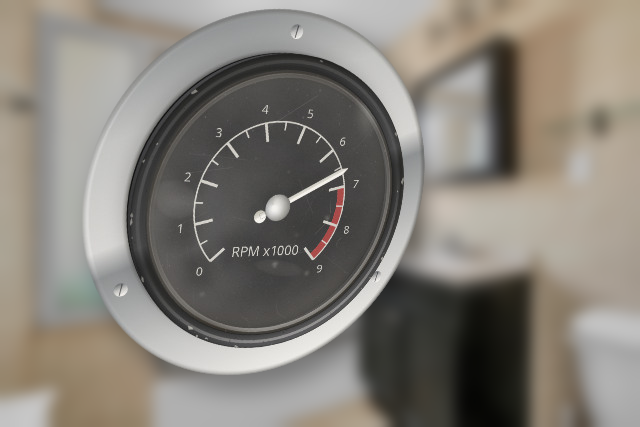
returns **6500** rpm
